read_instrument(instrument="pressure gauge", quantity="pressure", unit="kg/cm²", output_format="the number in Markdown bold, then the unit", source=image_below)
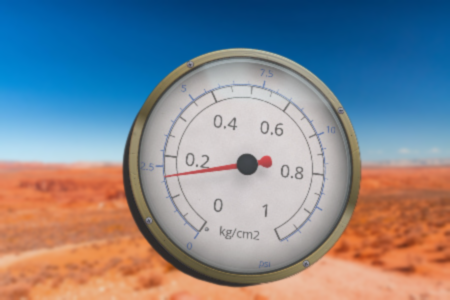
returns **0.15** kg/cm²
